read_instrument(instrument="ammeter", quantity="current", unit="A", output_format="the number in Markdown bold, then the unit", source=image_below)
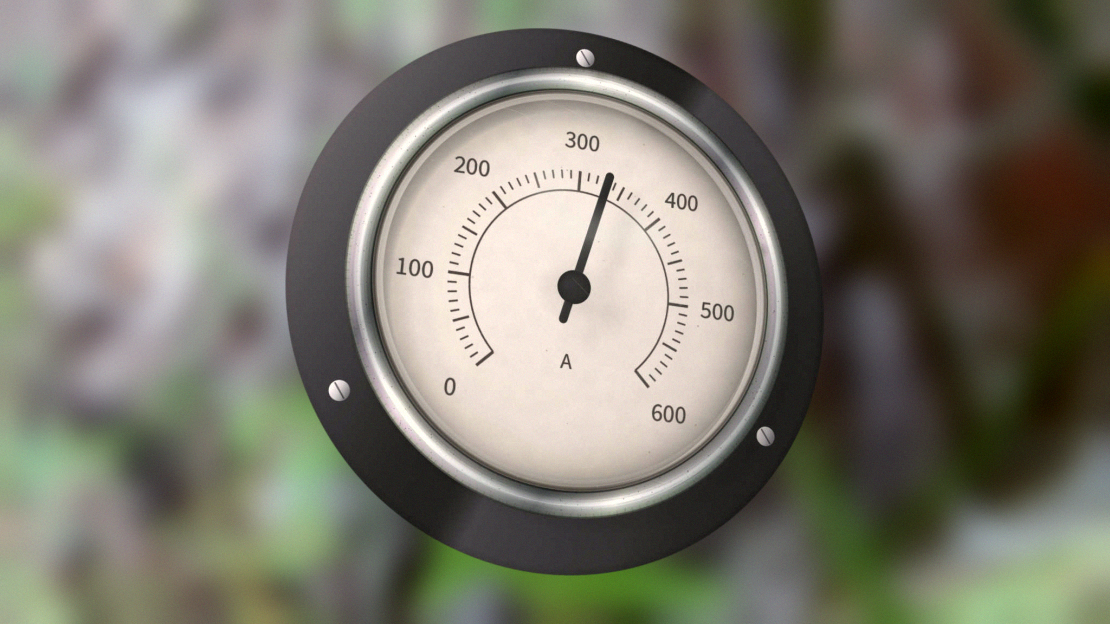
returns **330** A
